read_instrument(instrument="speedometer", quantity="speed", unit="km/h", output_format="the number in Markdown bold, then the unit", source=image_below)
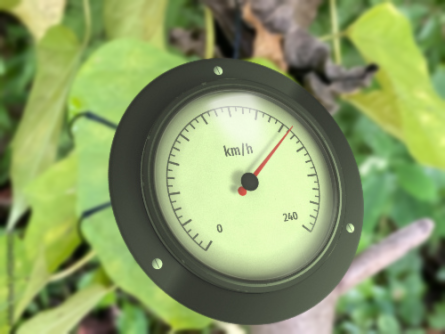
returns **165** km/h
